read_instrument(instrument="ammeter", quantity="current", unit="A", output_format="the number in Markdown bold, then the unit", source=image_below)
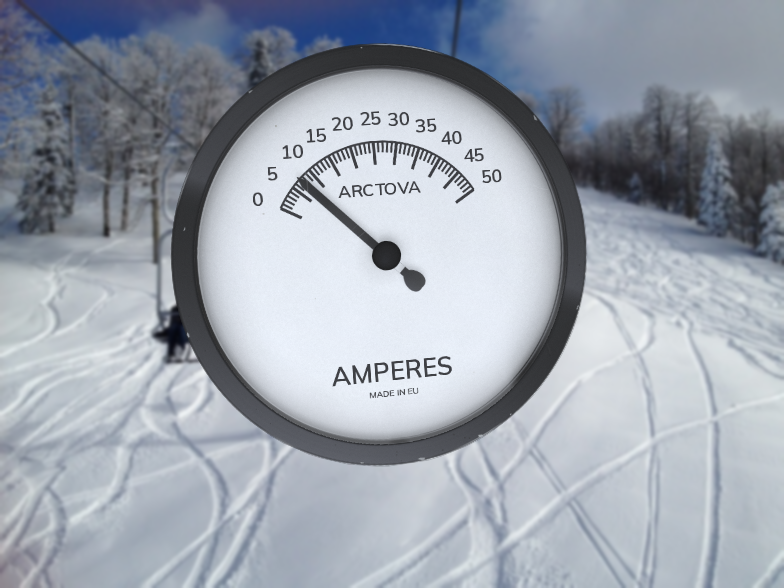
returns **7** A
